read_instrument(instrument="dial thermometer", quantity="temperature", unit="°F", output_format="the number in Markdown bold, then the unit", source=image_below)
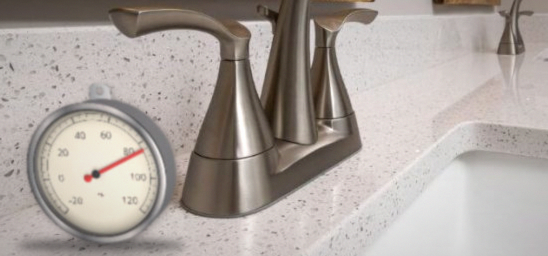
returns **84** °F
